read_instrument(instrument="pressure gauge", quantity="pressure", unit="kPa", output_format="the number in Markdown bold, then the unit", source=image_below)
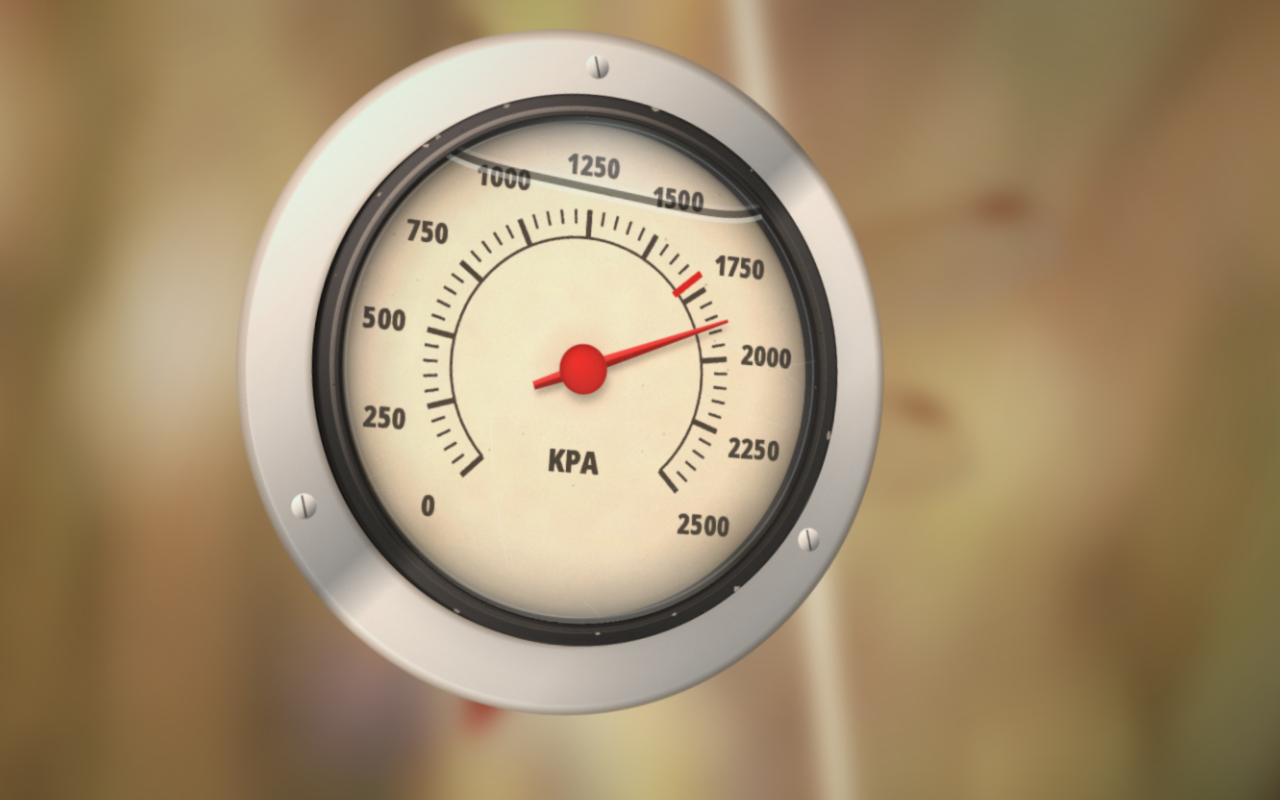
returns **1875** kPa
